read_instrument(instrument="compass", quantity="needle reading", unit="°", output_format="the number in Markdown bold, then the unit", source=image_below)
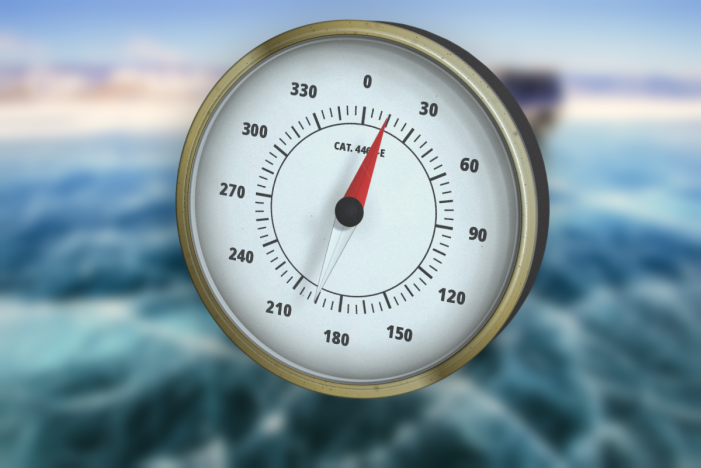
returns **15** °
